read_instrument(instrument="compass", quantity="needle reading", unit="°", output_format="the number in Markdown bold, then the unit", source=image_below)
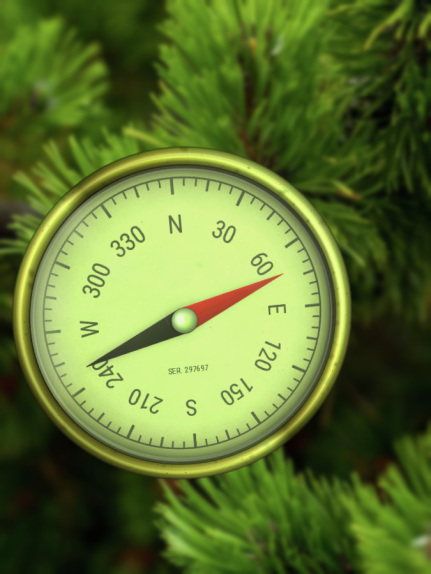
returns **70** °
